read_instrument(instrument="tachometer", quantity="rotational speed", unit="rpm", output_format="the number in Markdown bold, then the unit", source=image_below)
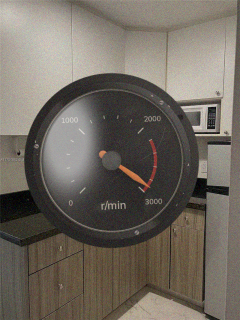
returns **2900** rpm
